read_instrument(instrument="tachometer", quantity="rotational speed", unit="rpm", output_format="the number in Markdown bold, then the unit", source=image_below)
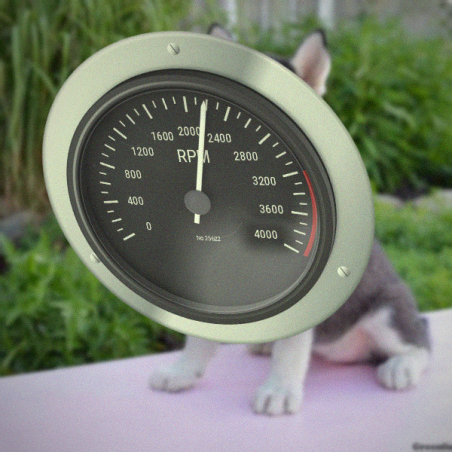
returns **2200** rpm
